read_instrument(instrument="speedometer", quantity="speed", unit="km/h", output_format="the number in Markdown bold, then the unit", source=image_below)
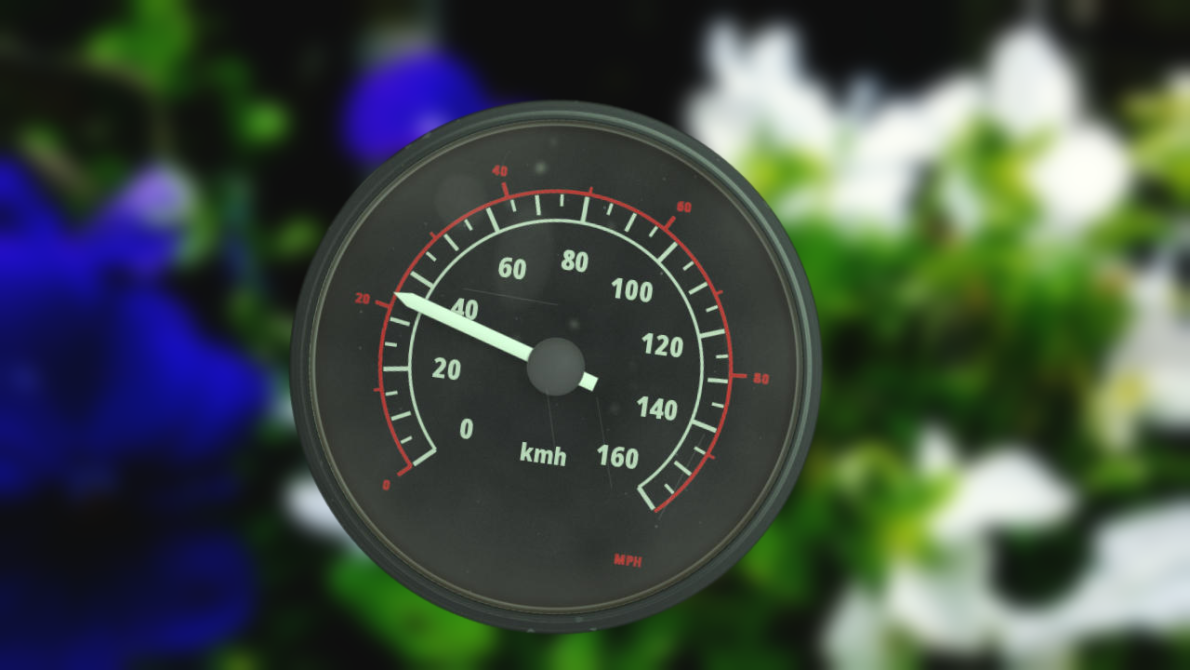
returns **35** km/h
